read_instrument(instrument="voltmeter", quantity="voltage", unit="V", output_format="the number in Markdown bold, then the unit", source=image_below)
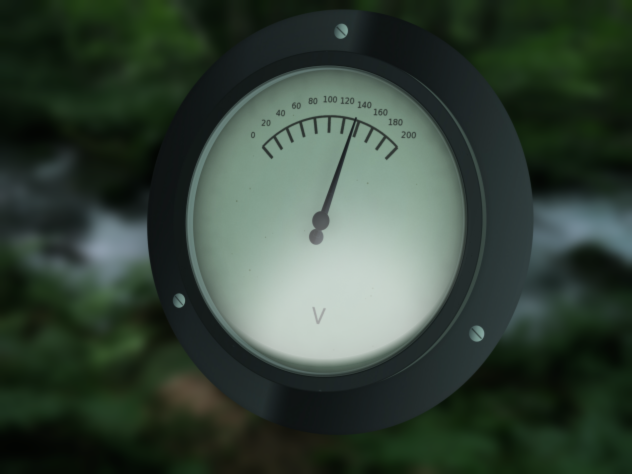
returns **140** V
